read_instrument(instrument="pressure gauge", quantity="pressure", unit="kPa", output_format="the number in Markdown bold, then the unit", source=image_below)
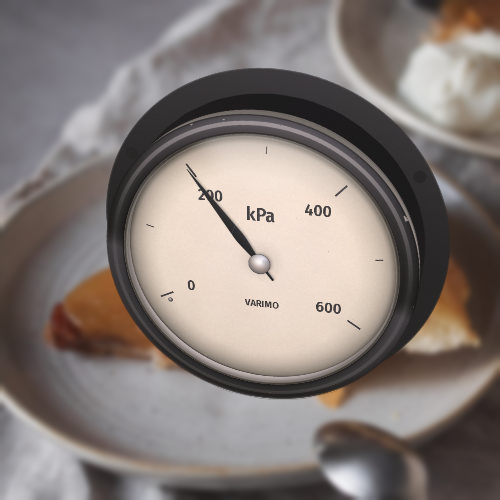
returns **200** kPa
